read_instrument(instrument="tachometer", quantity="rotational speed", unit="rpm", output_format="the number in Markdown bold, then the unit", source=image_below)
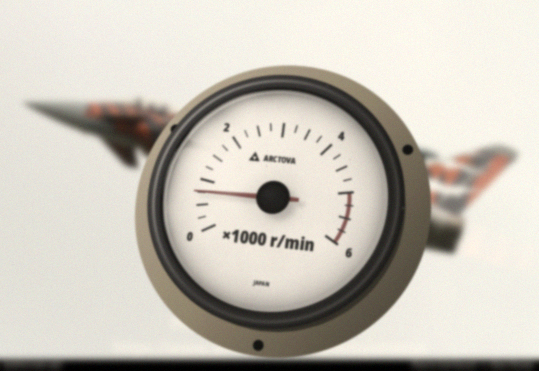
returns **750** rpm
